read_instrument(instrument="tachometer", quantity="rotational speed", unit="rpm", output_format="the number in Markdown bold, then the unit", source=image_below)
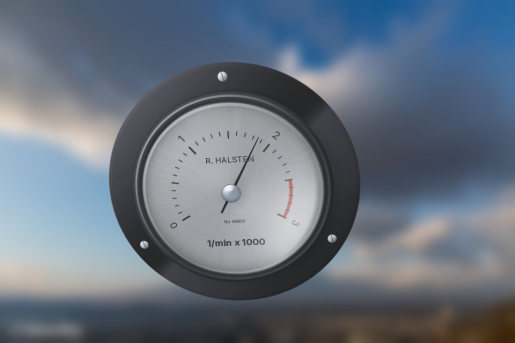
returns **1850** rpm
